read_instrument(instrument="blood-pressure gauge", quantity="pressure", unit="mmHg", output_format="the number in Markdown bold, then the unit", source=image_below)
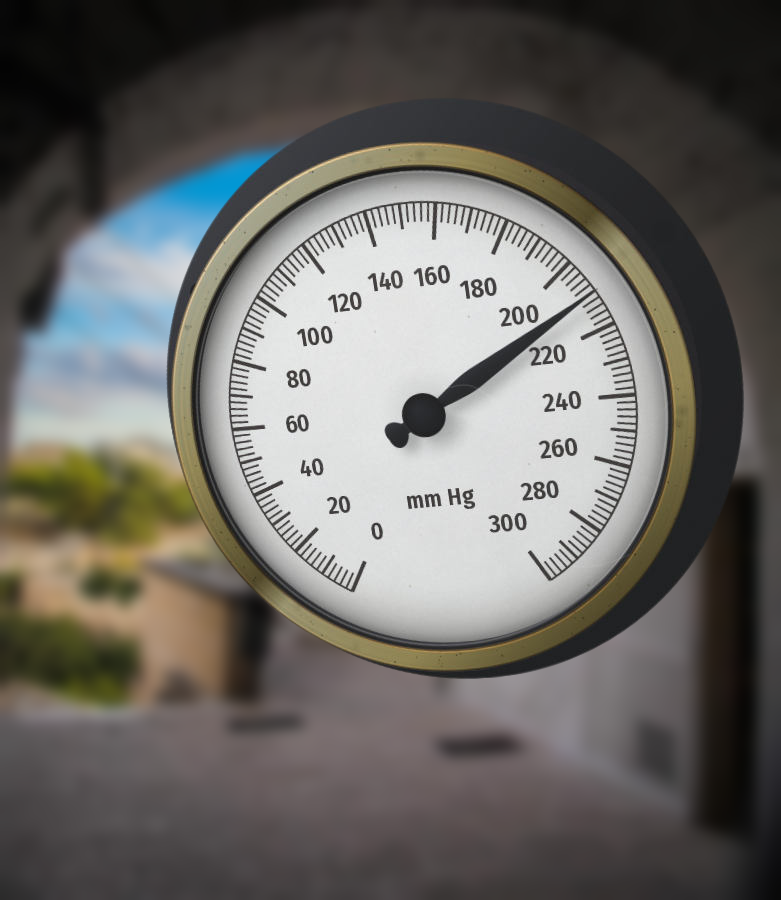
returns **210** mmHg
